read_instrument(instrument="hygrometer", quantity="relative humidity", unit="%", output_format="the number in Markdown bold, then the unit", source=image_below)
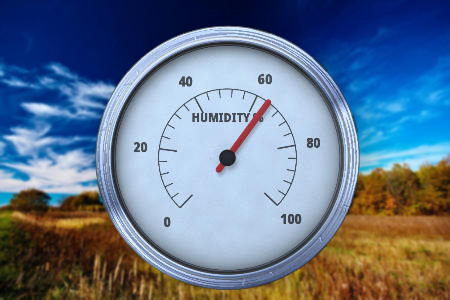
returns **64** %
